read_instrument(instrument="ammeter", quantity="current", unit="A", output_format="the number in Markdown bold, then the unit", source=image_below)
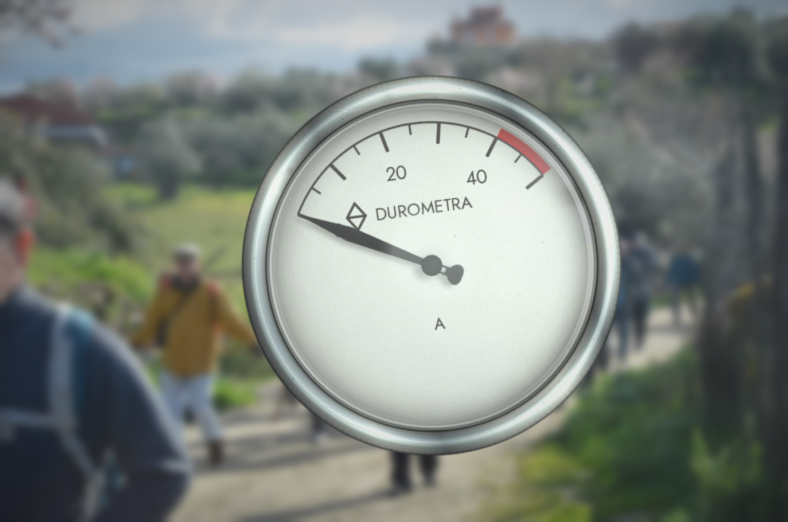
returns **0** A
